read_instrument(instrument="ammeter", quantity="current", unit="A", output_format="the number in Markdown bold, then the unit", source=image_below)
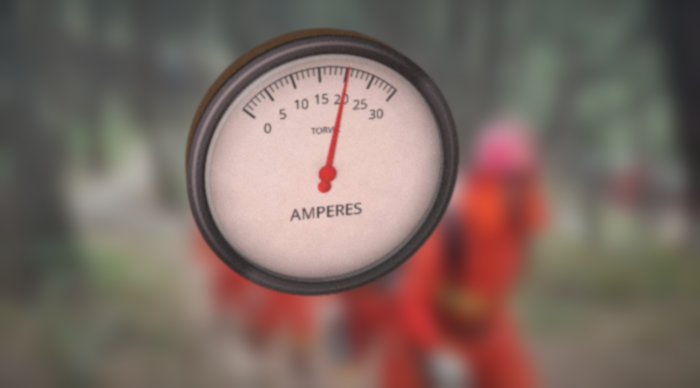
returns **20** A
